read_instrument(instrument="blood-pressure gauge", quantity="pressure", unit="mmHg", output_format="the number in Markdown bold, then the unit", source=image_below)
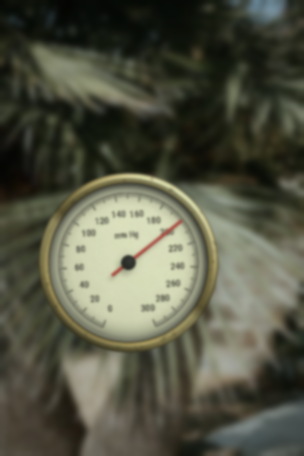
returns **200** mmHg
